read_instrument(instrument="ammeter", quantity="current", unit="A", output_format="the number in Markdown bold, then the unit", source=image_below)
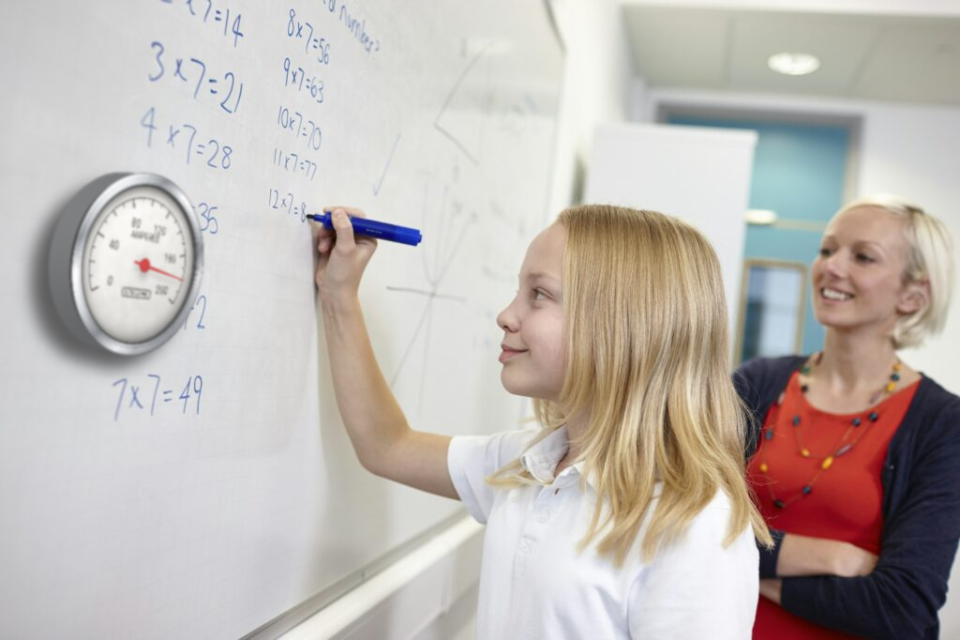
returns **180** A
